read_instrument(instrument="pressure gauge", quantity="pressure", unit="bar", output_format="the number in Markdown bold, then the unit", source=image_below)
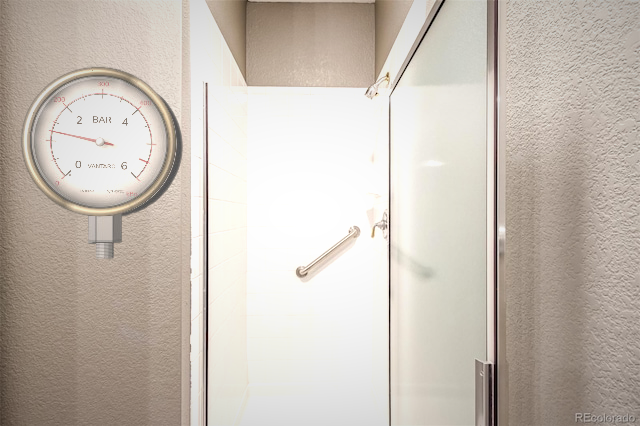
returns **1.25** bar
